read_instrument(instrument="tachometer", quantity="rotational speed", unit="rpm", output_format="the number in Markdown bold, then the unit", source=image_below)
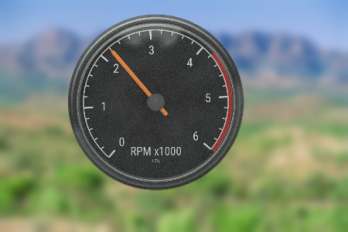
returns **2200** rpm
